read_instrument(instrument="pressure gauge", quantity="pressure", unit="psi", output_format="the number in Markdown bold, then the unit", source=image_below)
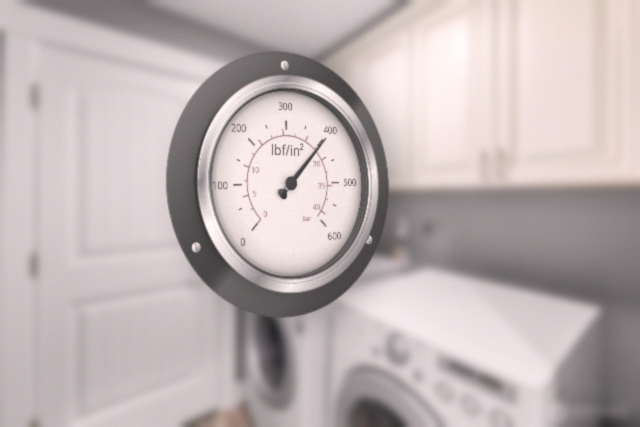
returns **400** psi
